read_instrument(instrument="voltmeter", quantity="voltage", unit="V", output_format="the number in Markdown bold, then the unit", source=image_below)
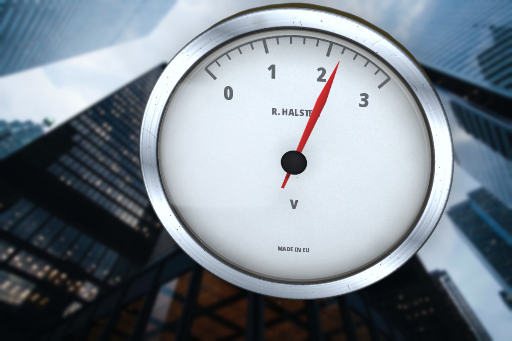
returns **2.2** V
